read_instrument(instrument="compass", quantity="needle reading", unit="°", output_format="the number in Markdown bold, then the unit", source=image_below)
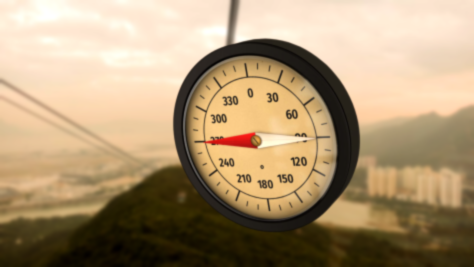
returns **270** °
